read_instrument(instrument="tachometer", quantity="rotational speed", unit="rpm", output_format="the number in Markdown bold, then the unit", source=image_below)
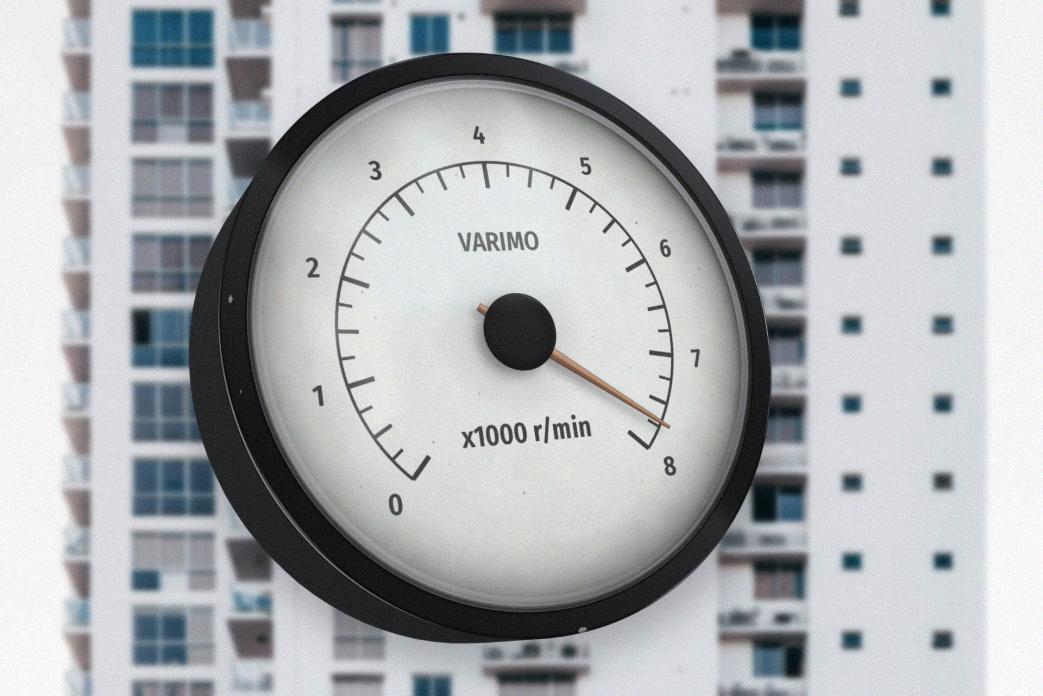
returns **7750** rpm
